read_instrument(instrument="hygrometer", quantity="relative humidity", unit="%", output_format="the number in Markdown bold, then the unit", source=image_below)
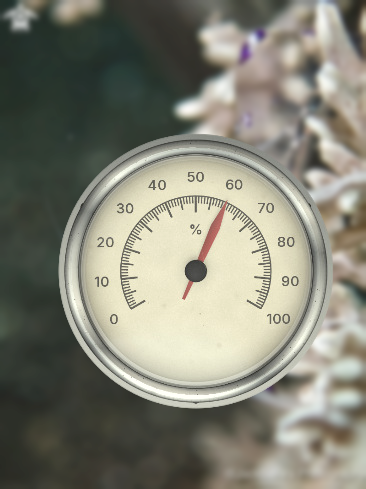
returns **60** %
